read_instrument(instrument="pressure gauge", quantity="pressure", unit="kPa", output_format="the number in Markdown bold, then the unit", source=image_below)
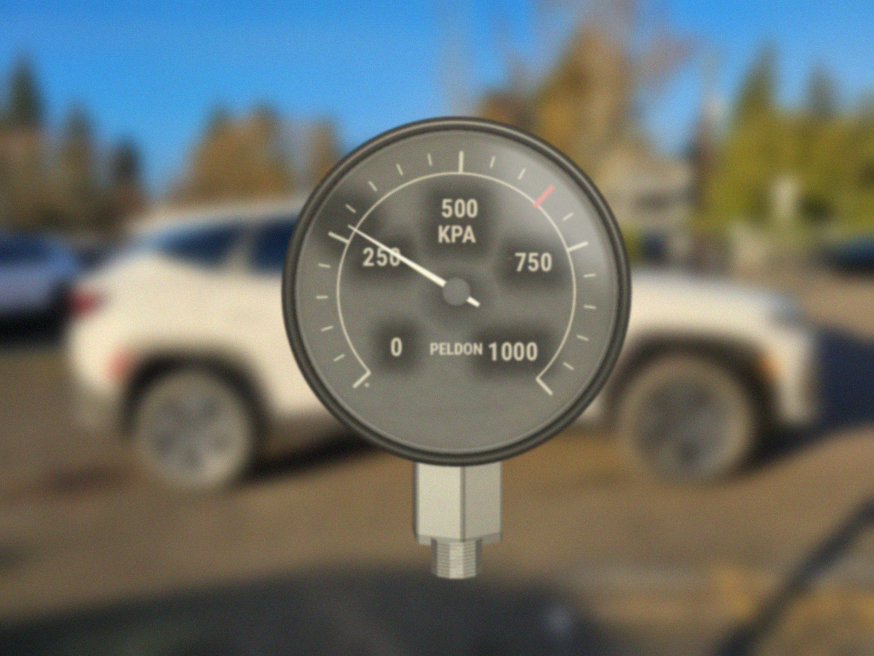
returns **275** kPa
